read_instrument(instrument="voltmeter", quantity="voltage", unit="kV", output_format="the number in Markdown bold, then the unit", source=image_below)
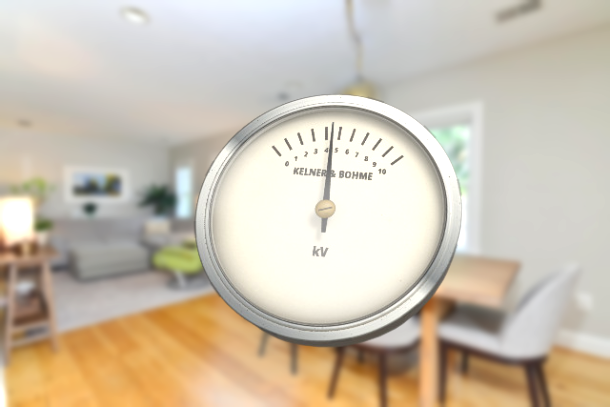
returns **4.5** kV
